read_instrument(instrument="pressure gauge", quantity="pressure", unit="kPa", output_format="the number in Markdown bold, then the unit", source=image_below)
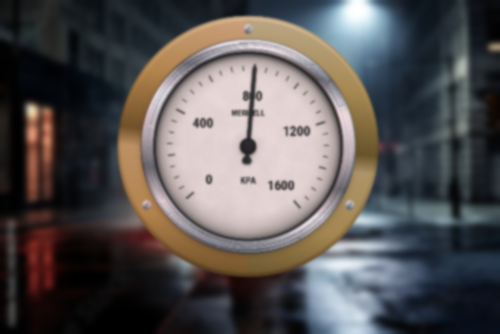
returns **800** kPa
